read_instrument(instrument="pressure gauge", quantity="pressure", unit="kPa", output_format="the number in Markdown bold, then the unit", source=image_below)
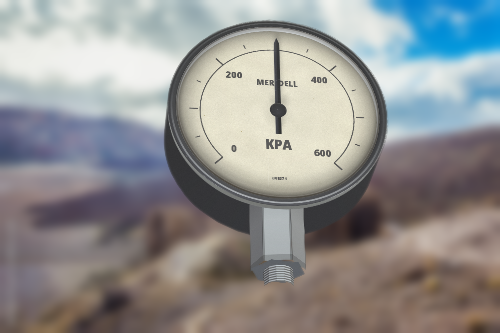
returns **300** kPa
